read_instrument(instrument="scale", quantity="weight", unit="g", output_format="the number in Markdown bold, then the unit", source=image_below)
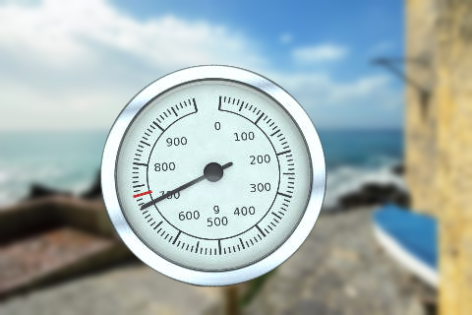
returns **700** g
